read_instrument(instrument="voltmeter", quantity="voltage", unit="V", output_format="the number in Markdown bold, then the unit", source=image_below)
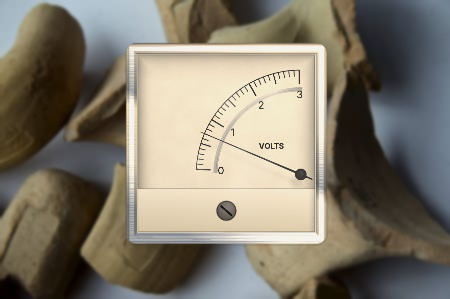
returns **0.7** V
